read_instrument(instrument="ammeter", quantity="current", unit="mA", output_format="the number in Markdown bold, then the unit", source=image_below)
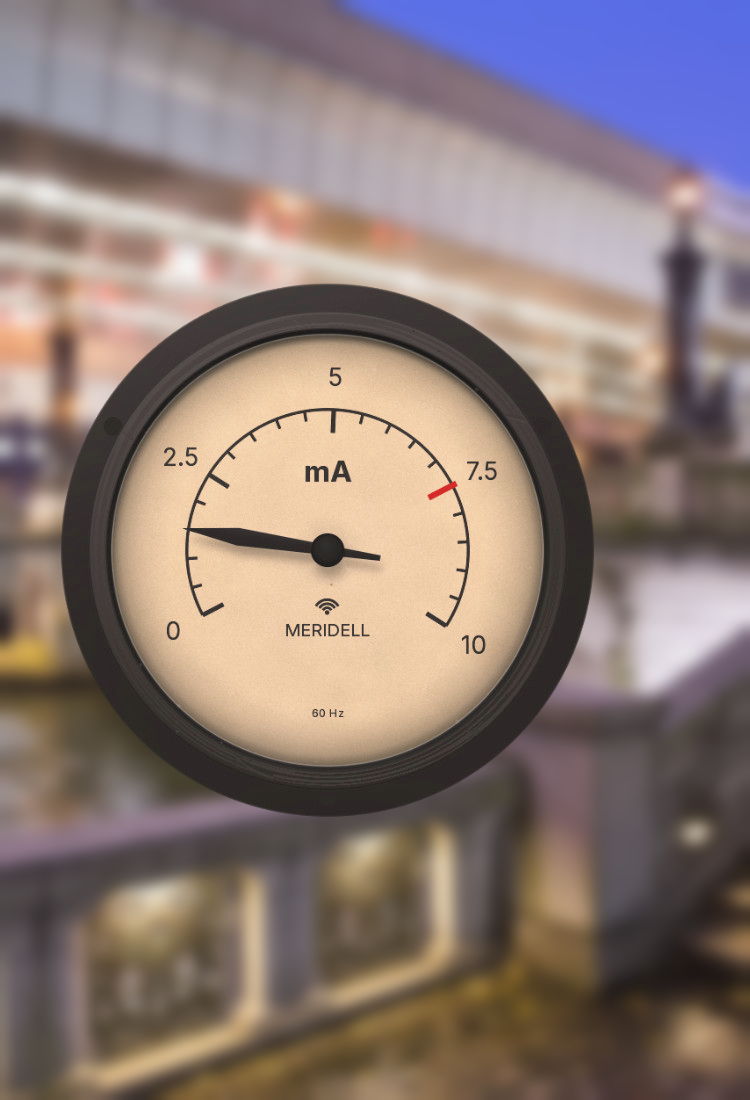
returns **1.5** mA
